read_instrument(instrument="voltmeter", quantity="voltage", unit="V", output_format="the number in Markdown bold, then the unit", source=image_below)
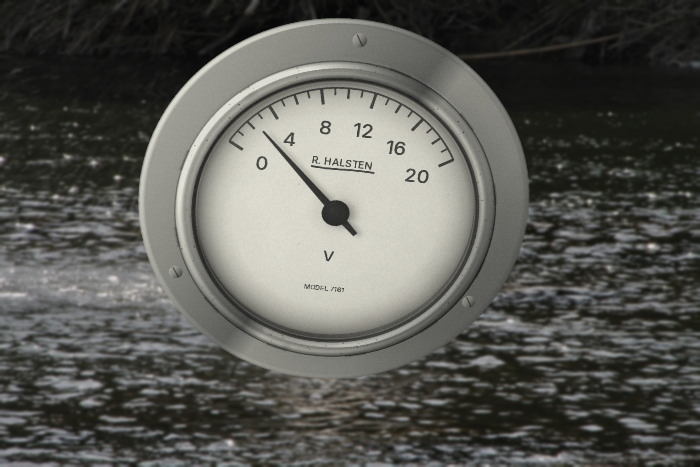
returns **2.5** V
